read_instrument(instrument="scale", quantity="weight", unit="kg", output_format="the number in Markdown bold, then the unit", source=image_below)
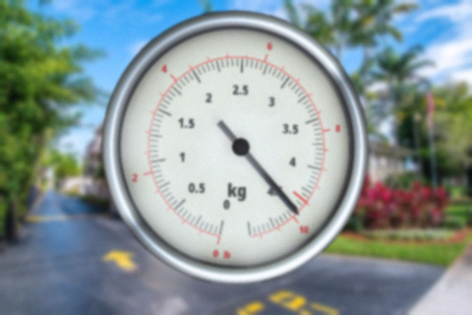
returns **4.5** kg
